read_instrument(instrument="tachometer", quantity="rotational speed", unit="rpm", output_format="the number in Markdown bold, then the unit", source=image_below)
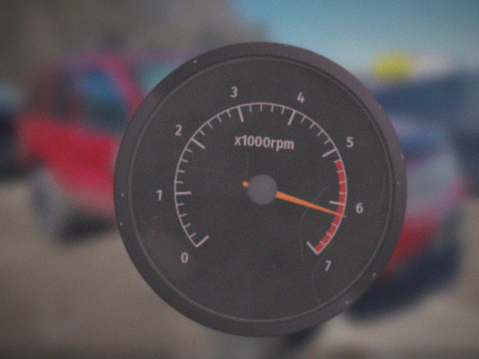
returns **6200** rpm
